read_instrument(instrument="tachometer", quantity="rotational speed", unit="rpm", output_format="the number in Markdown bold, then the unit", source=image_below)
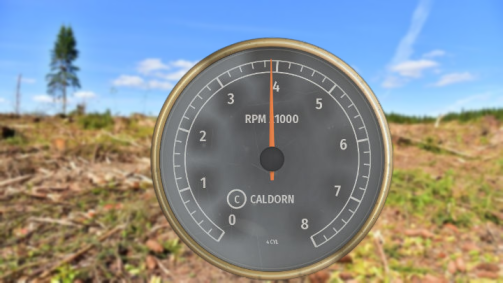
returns **3900** rpm
